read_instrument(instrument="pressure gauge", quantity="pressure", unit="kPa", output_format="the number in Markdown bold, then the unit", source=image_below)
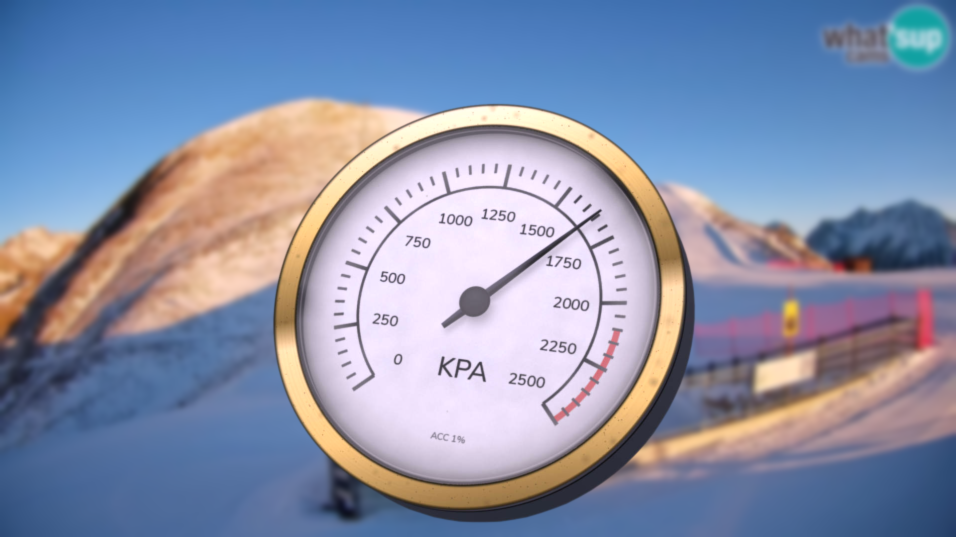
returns **1650** kPa
